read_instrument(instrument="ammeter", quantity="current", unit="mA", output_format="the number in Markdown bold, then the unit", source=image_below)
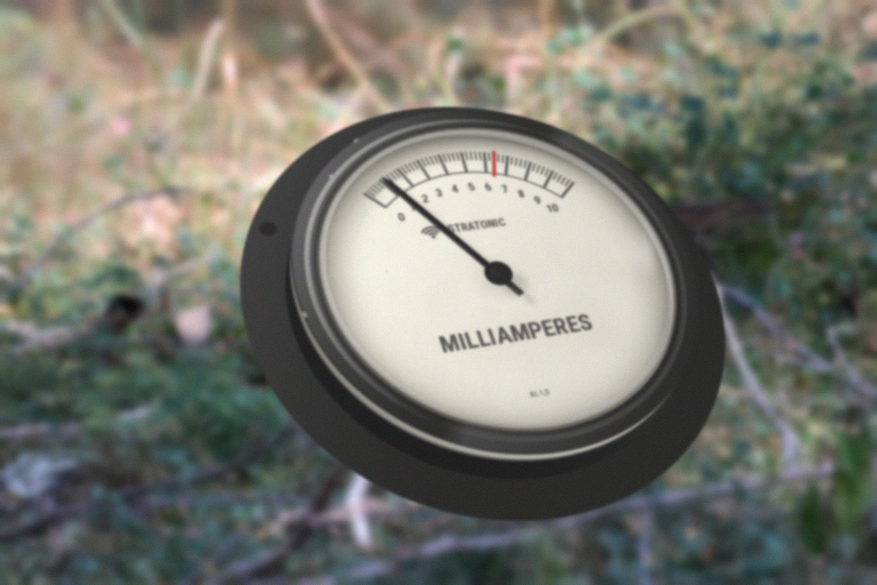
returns **1** mA
